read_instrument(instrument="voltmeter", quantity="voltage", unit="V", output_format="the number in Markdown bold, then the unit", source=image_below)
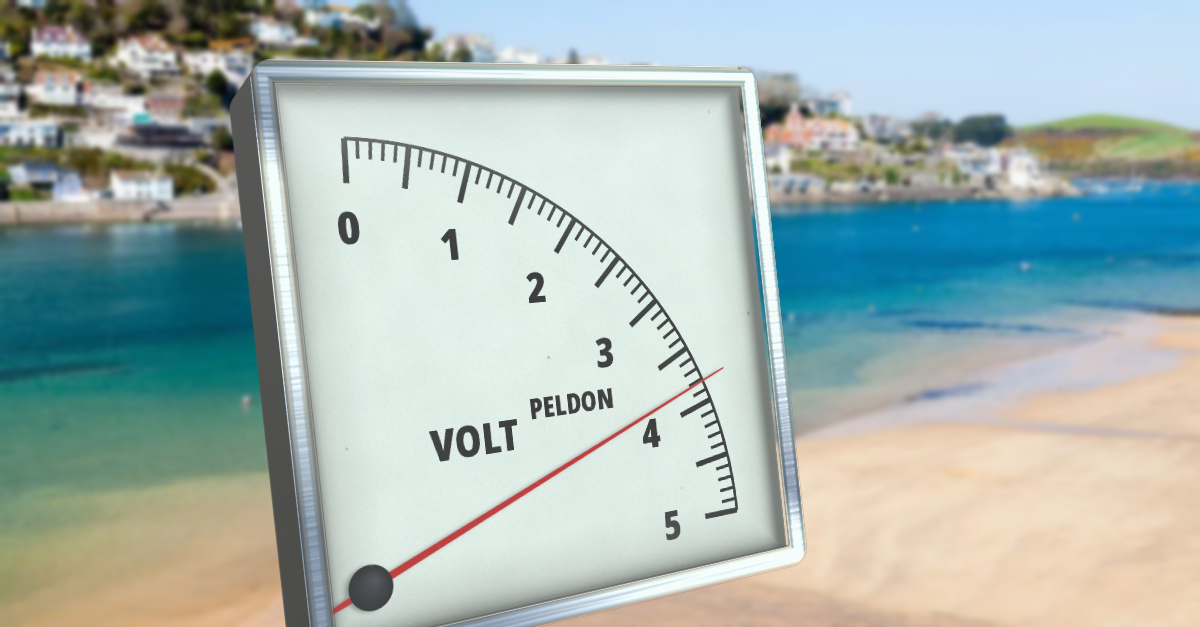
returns **3.8** V
